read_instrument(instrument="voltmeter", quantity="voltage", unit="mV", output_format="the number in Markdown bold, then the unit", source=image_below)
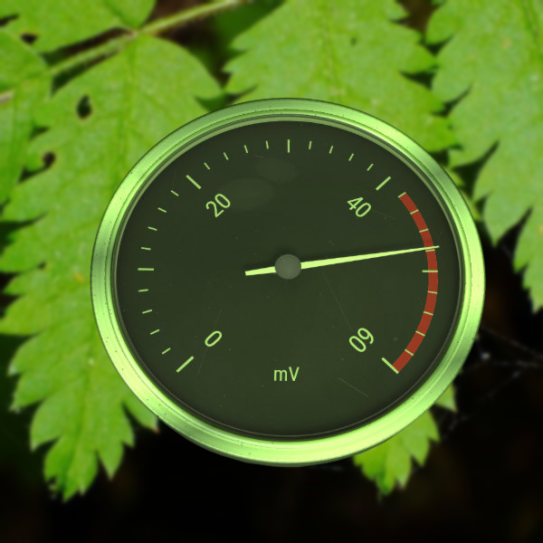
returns **48** mV
